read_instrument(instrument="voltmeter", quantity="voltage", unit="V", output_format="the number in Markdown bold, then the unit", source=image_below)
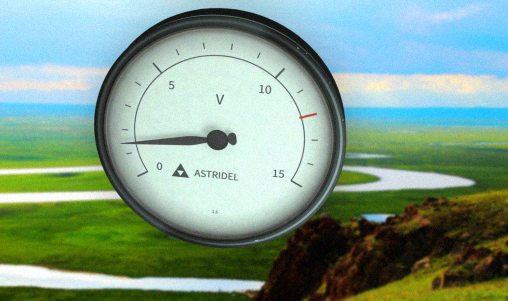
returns **1.5** V
